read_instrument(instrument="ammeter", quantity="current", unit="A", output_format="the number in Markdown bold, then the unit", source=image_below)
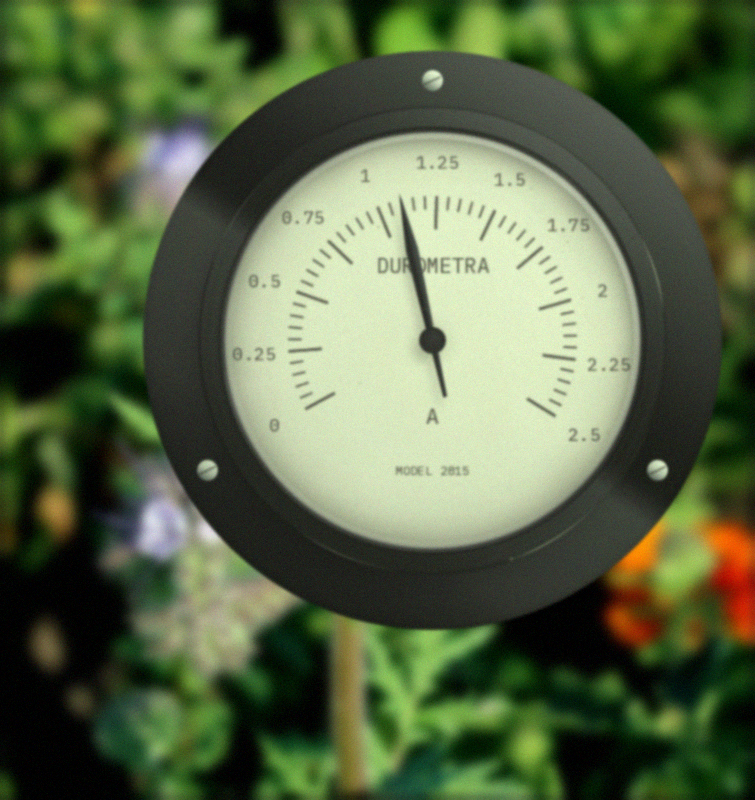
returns **1.1** A
